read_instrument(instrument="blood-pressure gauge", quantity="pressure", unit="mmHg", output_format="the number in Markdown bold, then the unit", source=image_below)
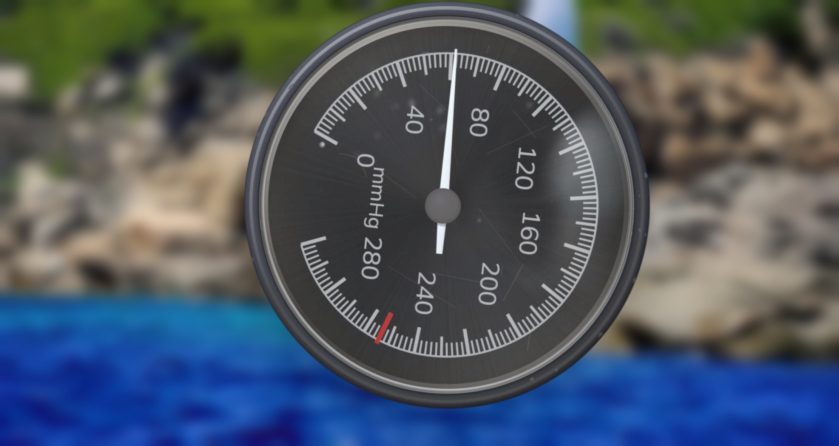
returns **62** mmHg
